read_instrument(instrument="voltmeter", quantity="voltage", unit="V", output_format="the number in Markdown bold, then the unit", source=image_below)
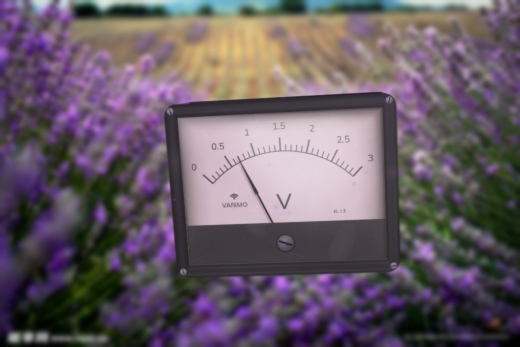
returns **0.7** V
